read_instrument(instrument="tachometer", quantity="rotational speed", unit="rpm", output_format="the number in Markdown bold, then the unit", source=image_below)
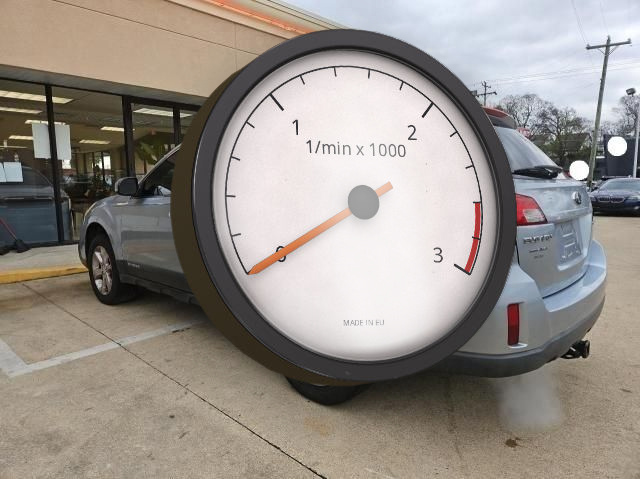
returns **0** rpm
